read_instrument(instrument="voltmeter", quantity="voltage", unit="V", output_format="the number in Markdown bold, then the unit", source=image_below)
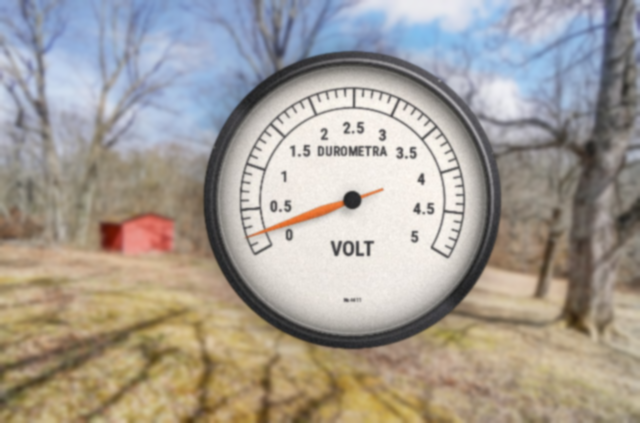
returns **0.2** V
